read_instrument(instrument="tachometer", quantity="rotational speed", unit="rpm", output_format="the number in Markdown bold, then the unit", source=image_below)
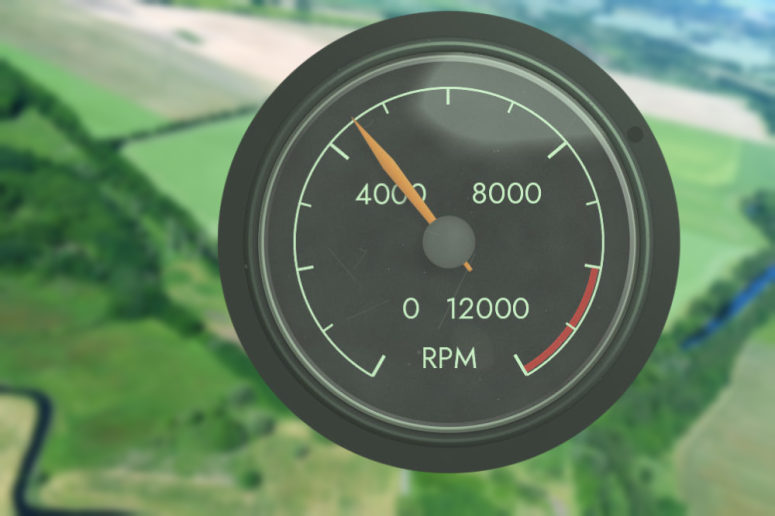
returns **4500** rpm
